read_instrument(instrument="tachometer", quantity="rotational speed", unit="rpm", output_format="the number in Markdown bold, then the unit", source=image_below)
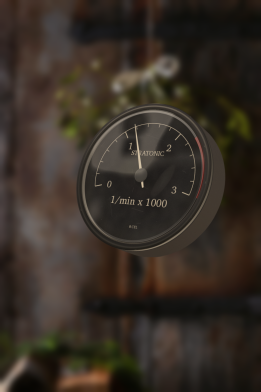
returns **1200** rpm
